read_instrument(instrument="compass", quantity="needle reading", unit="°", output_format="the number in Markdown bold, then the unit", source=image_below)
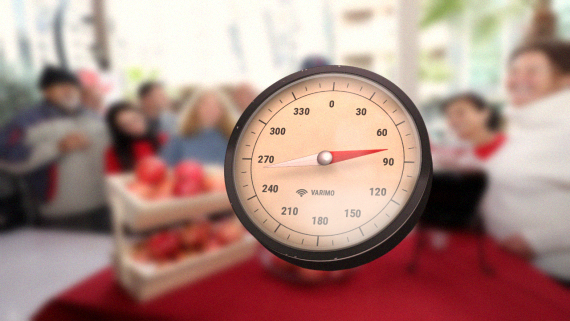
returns **80** °
